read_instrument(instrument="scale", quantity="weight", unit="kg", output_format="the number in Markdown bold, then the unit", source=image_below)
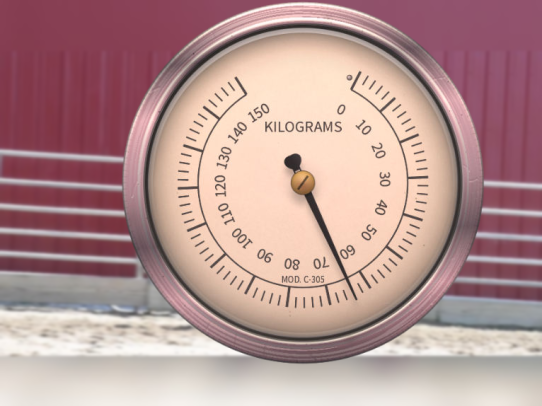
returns **64** kg
